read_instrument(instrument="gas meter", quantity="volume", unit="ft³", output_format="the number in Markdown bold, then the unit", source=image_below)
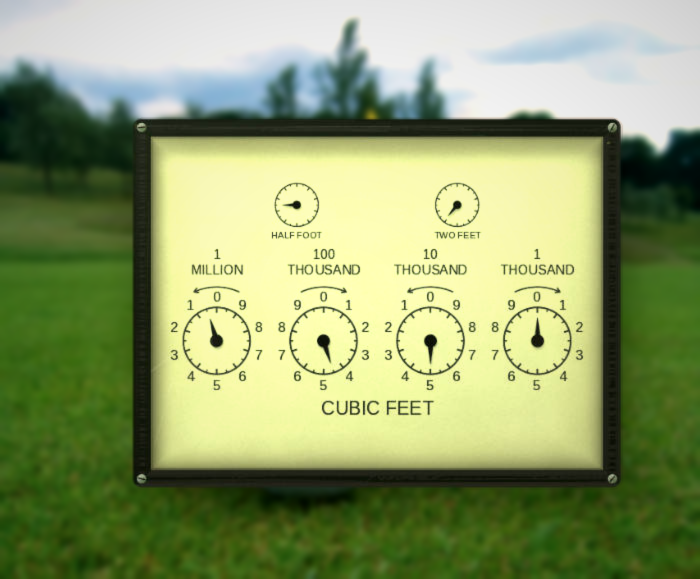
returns **45000** ft³
